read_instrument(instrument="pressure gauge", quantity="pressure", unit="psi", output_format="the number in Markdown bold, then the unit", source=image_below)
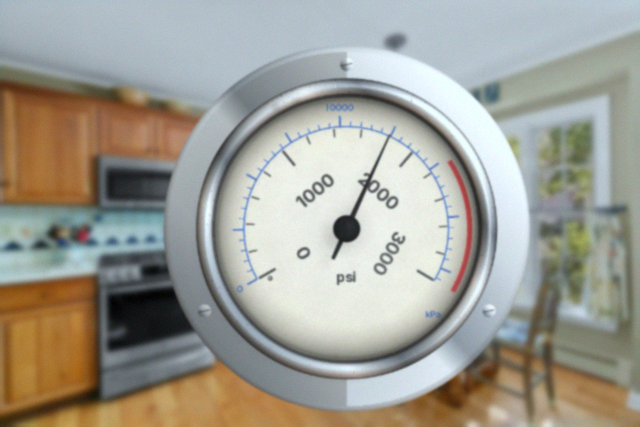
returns **1800** psi
